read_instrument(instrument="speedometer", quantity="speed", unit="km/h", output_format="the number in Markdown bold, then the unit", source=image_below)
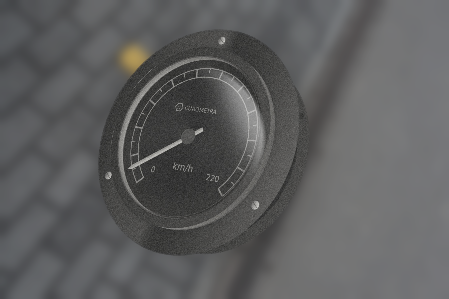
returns **10** km/h
